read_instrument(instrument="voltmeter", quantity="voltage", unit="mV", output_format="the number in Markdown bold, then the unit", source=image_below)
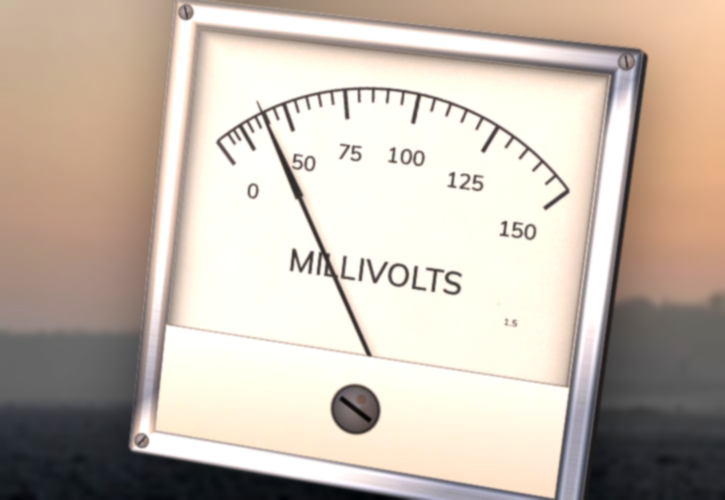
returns **40** mV
